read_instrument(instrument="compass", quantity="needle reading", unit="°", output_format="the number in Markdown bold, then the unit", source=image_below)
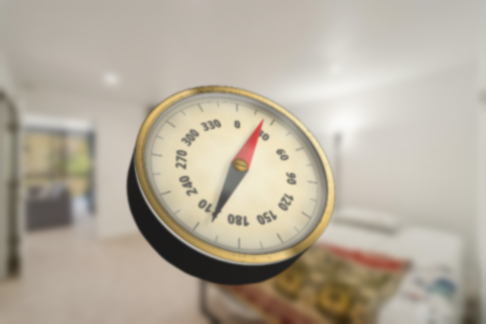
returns **22.5** °
